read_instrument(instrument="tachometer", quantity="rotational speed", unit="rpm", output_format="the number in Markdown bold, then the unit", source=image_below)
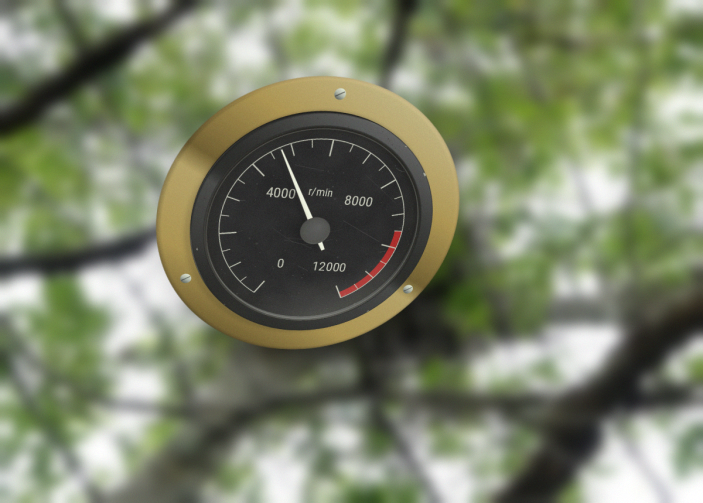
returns **4750** rpm
